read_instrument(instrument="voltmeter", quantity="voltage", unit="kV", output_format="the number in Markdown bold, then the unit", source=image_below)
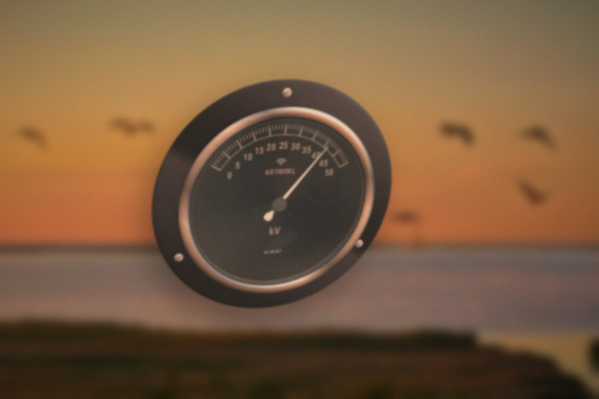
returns **40** kV
